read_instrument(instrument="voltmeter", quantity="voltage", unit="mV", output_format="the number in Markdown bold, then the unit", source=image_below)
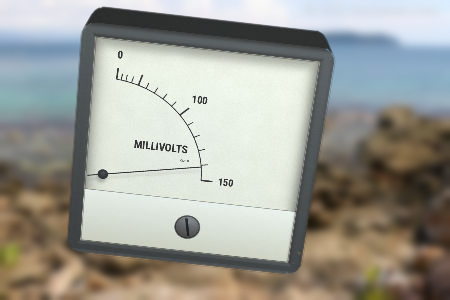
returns **140** mV
